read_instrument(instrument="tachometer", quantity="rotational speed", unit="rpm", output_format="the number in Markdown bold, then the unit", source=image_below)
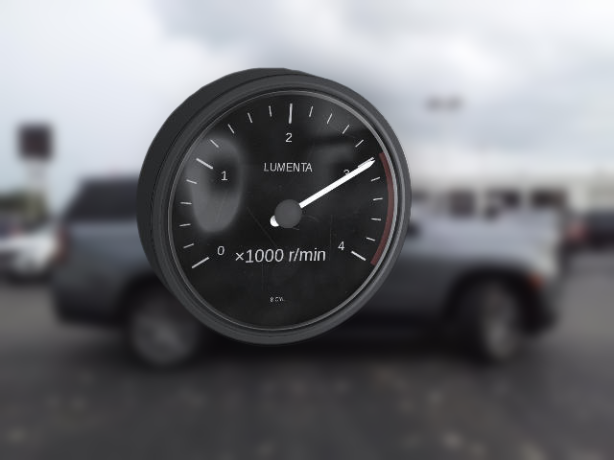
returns **3000** rpm
